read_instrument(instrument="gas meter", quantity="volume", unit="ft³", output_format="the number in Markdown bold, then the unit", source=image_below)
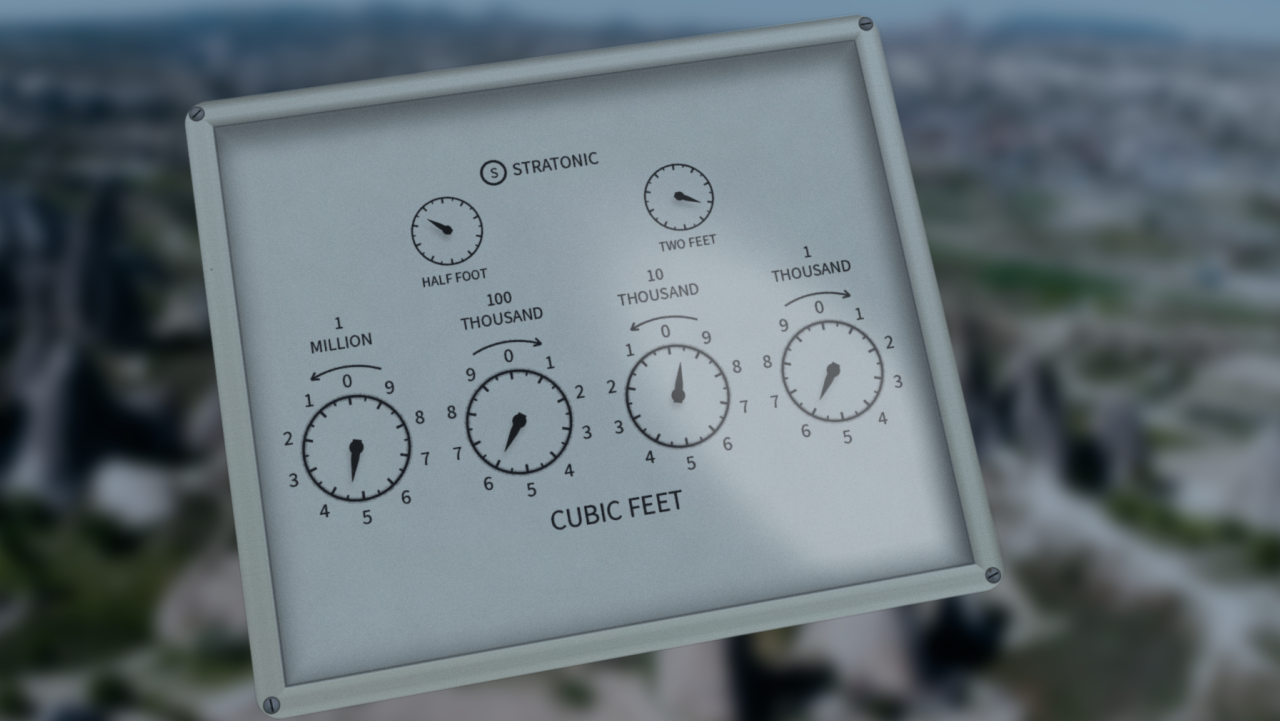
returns **459600** ft³
